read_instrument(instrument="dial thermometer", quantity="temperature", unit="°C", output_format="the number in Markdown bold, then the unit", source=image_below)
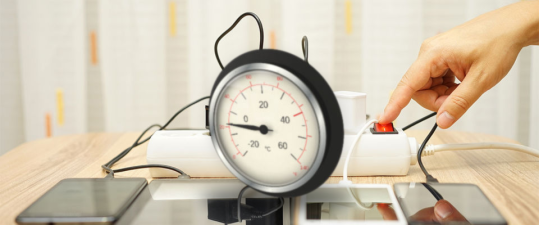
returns **-5** °C
